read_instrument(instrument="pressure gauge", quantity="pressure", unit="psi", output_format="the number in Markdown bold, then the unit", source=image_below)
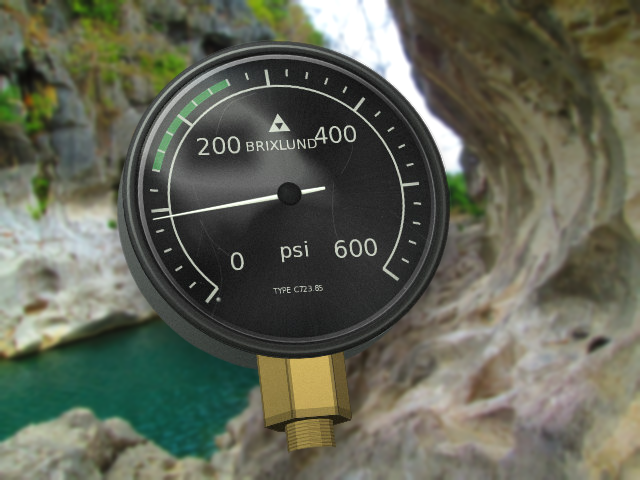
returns **90** psi
